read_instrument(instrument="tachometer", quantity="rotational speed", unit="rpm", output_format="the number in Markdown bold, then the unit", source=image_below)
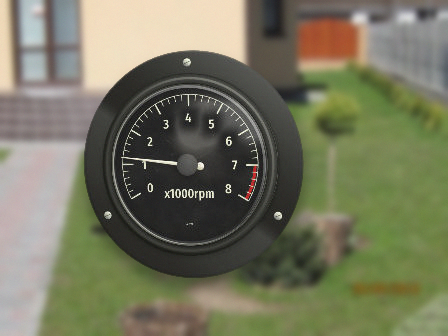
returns **1200** rpm
